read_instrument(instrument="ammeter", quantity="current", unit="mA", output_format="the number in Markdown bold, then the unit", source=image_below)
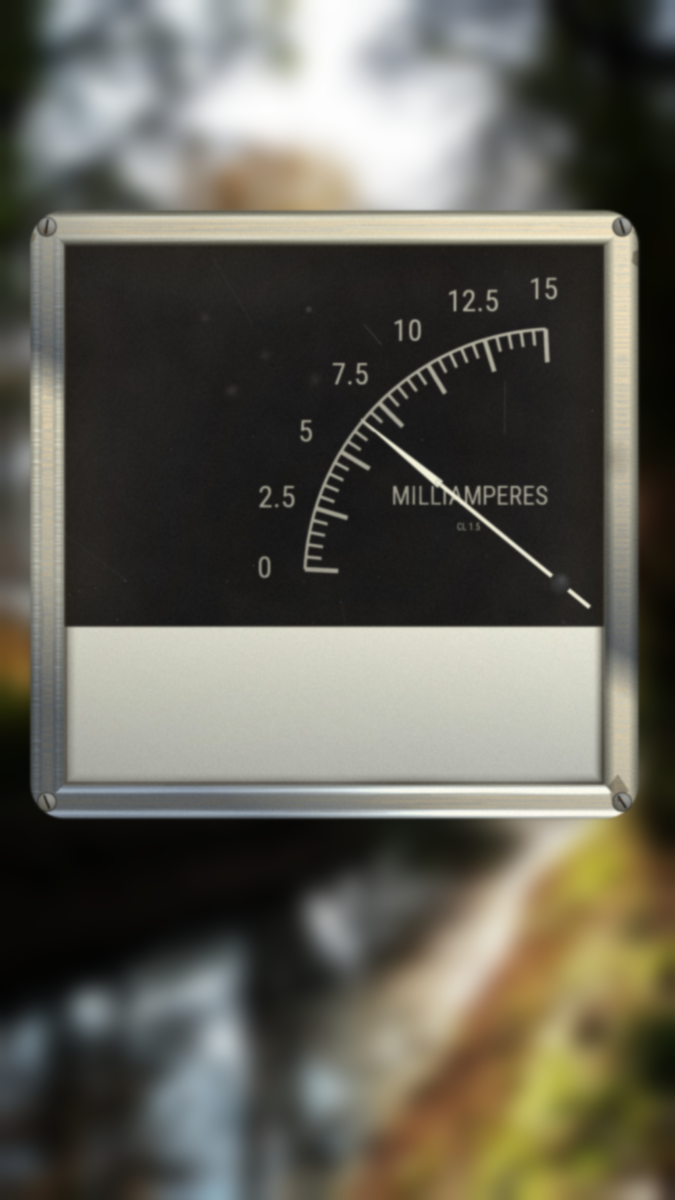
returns **6.5** mA
